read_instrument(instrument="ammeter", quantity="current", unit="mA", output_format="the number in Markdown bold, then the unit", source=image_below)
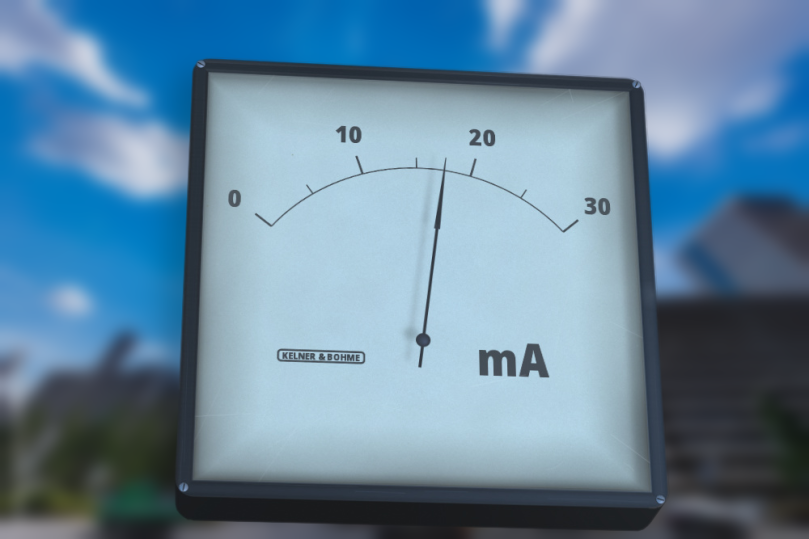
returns **17.5** mA
